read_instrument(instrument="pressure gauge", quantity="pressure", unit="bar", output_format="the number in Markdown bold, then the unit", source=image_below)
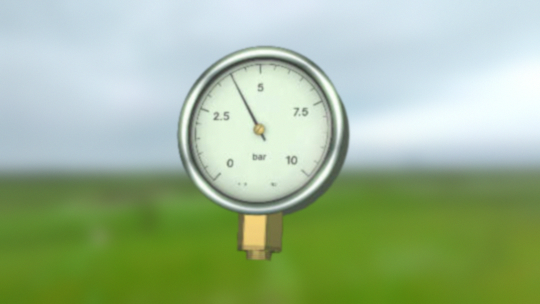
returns **4** bar
